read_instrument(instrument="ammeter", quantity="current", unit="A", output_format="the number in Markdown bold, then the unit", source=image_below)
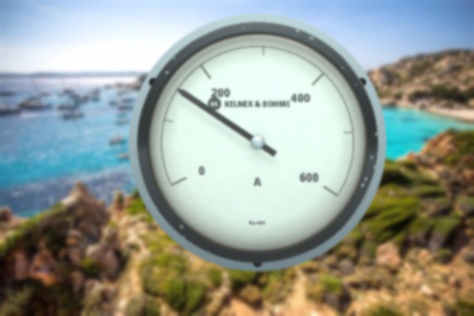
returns **150** A
